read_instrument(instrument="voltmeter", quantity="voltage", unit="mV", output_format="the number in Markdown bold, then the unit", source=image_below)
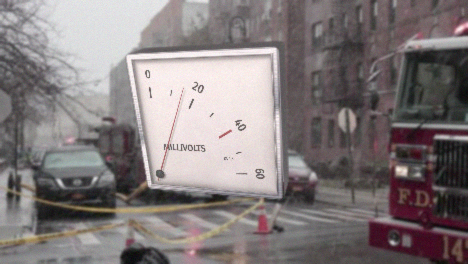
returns **15** mV
